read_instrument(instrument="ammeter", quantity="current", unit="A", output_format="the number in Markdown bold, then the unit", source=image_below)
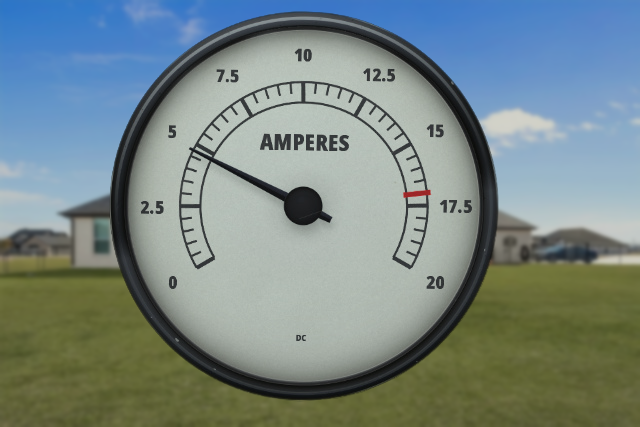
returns **4.75** A
